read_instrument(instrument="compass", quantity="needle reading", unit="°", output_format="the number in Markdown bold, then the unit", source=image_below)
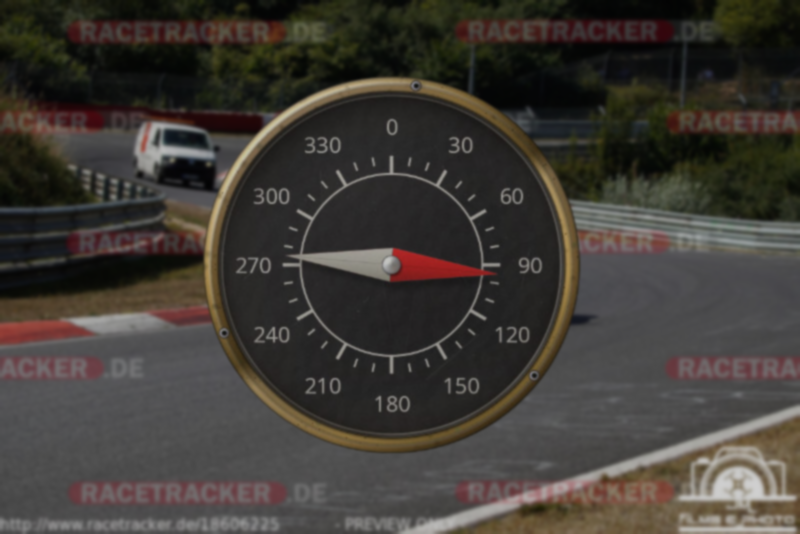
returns **95** °
